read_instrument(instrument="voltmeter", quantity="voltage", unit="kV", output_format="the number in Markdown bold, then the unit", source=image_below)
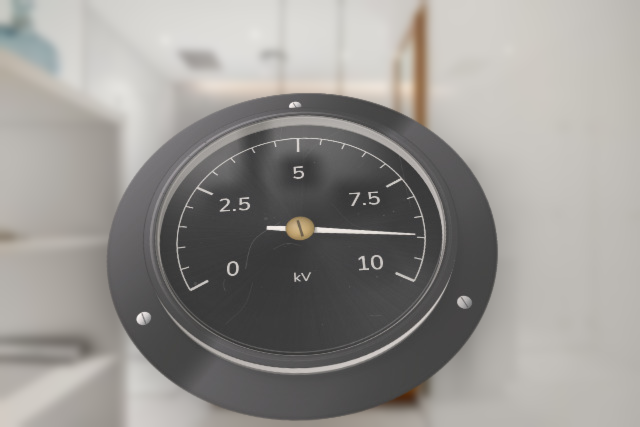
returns **9** kV
